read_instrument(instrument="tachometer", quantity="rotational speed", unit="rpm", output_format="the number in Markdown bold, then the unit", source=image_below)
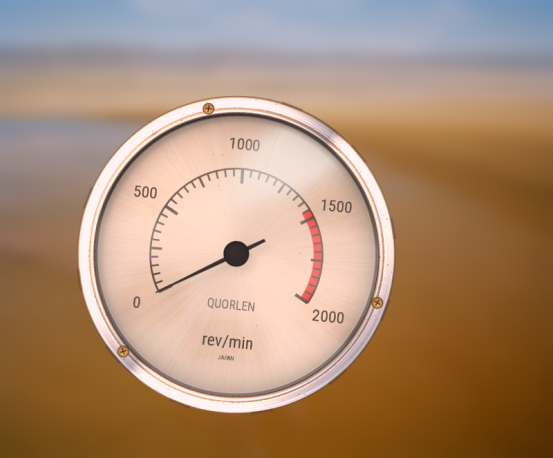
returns **0** rpm
